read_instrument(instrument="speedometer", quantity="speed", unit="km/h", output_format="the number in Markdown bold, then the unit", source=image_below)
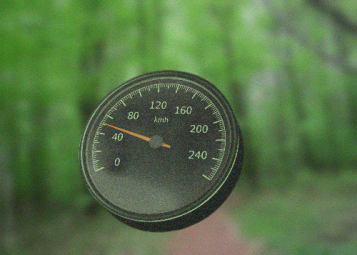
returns **50** km/h
